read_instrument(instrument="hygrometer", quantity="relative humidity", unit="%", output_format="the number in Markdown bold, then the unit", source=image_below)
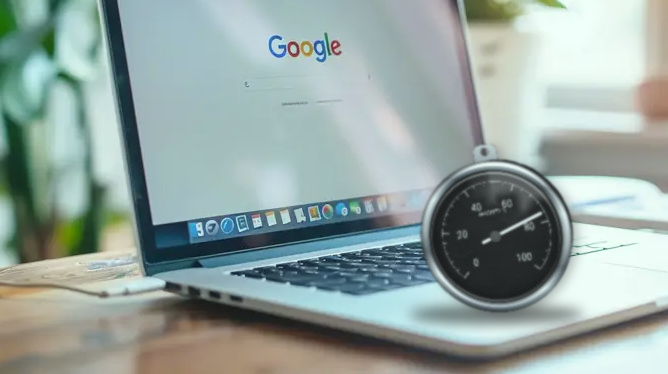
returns **76** %
